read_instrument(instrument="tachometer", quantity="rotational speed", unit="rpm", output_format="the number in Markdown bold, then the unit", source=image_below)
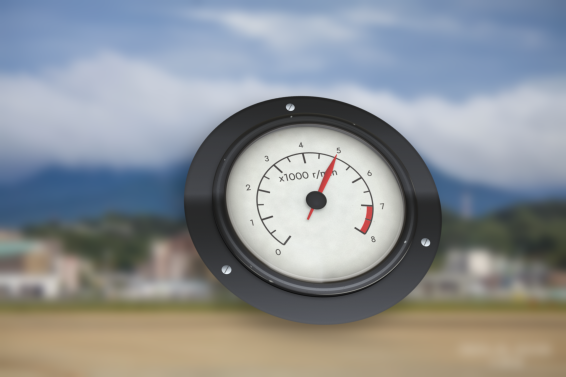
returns **5000** rpm
